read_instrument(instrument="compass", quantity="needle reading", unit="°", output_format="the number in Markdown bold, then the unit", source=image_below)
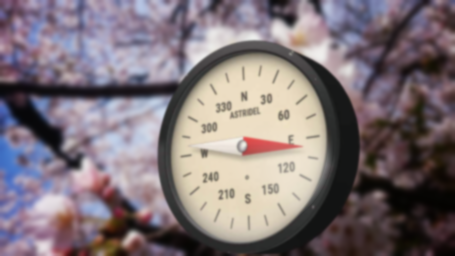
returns **97.5** °
